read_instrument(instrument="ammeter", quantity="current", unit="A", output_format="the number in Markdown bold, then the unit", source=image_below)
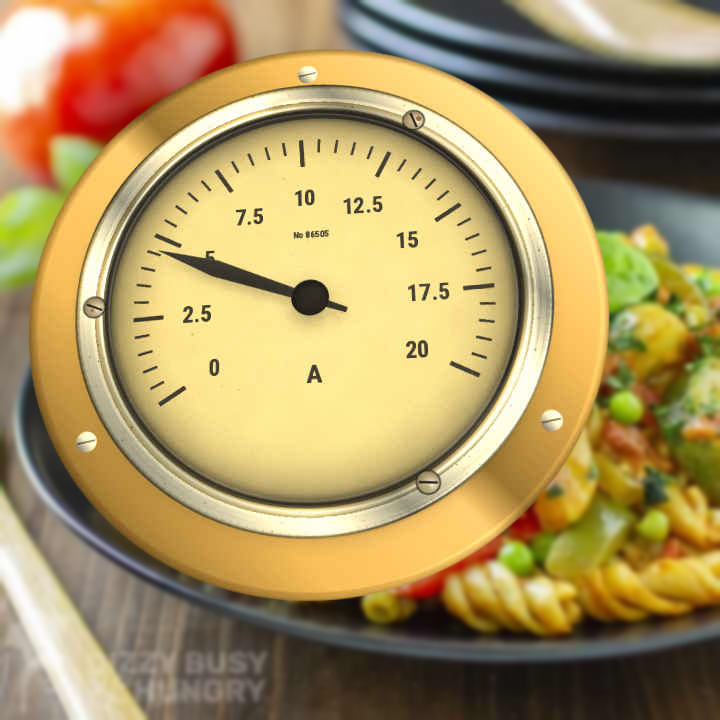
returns **4.5** A
